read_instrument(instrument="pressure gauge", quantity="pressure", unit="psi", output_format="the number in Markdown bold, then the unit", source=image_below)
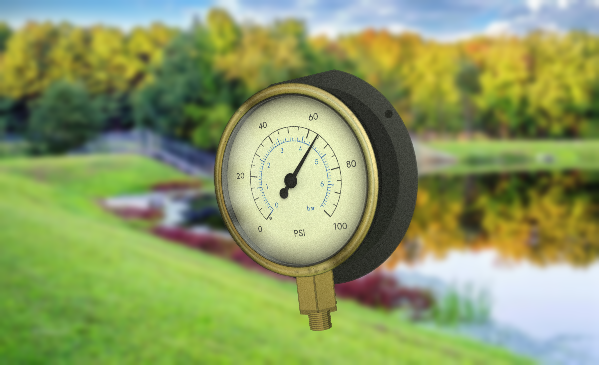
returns **65** psi
